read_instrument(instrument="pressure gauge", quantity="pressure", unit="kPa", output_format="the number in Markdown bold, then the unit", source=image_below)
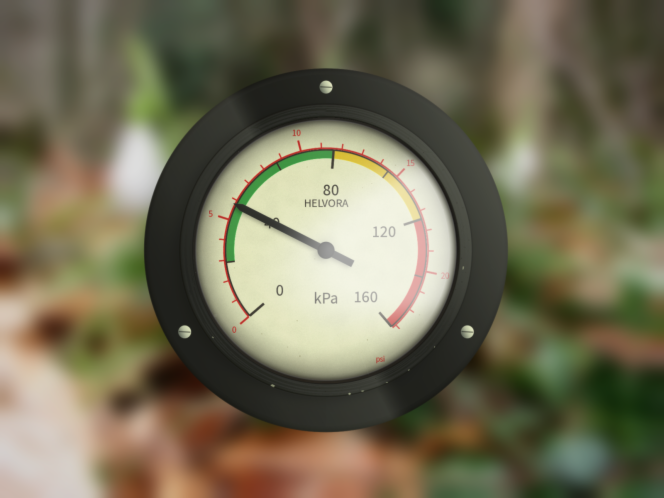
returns **40** kPa
